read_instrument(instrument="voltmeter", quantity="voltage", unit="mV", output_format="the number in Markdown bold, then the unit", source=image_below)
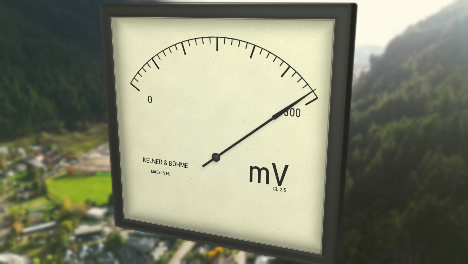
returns **290** mV
